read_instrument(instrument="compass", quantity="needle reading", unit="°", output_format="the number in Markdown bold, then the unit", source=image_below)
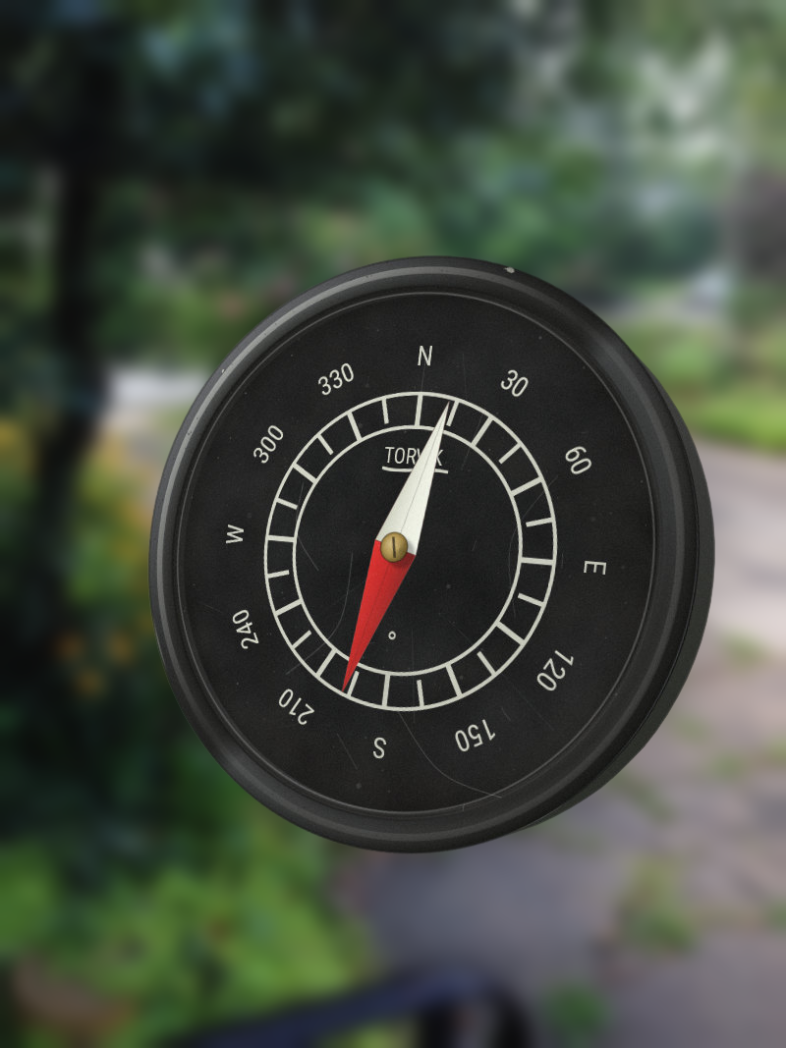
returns **195** °
